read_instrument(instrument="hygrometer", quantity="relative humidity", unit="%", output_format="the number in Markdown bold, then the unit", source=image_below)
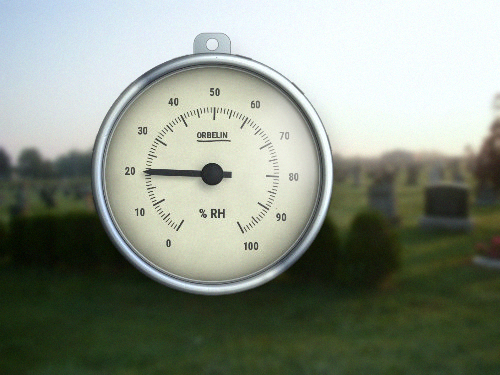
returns **20** %
